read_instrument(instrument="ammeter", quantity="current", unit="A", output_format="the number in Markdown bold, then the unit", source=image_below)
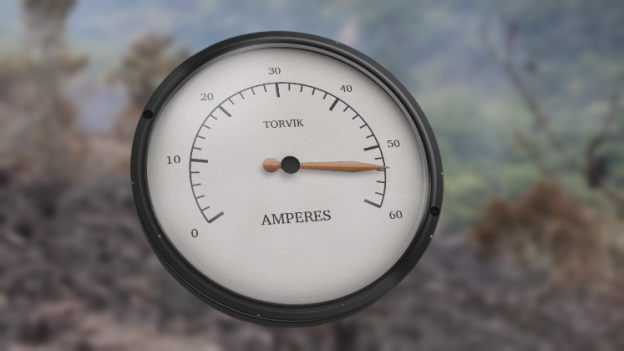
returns **54** A
